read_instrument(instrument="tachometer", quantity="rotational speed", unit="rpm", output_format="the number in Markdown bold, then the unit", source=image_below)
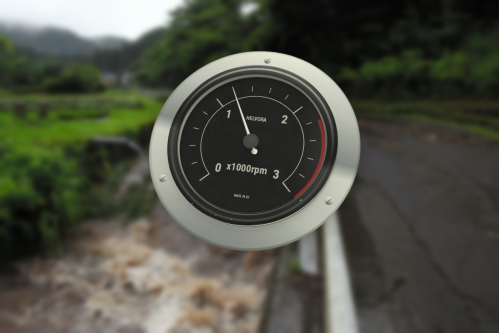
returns **1200** rpm
